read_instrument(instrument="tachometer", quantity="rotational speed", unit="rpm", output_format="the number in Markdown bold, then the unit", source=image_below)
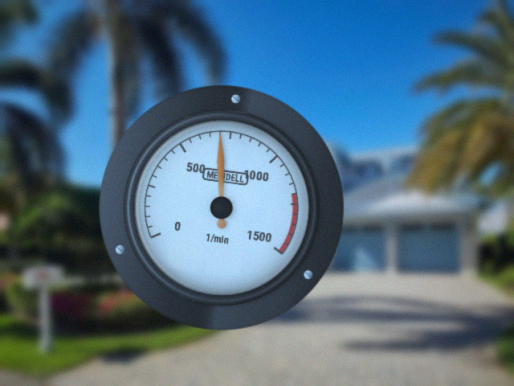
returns **700** rpm
